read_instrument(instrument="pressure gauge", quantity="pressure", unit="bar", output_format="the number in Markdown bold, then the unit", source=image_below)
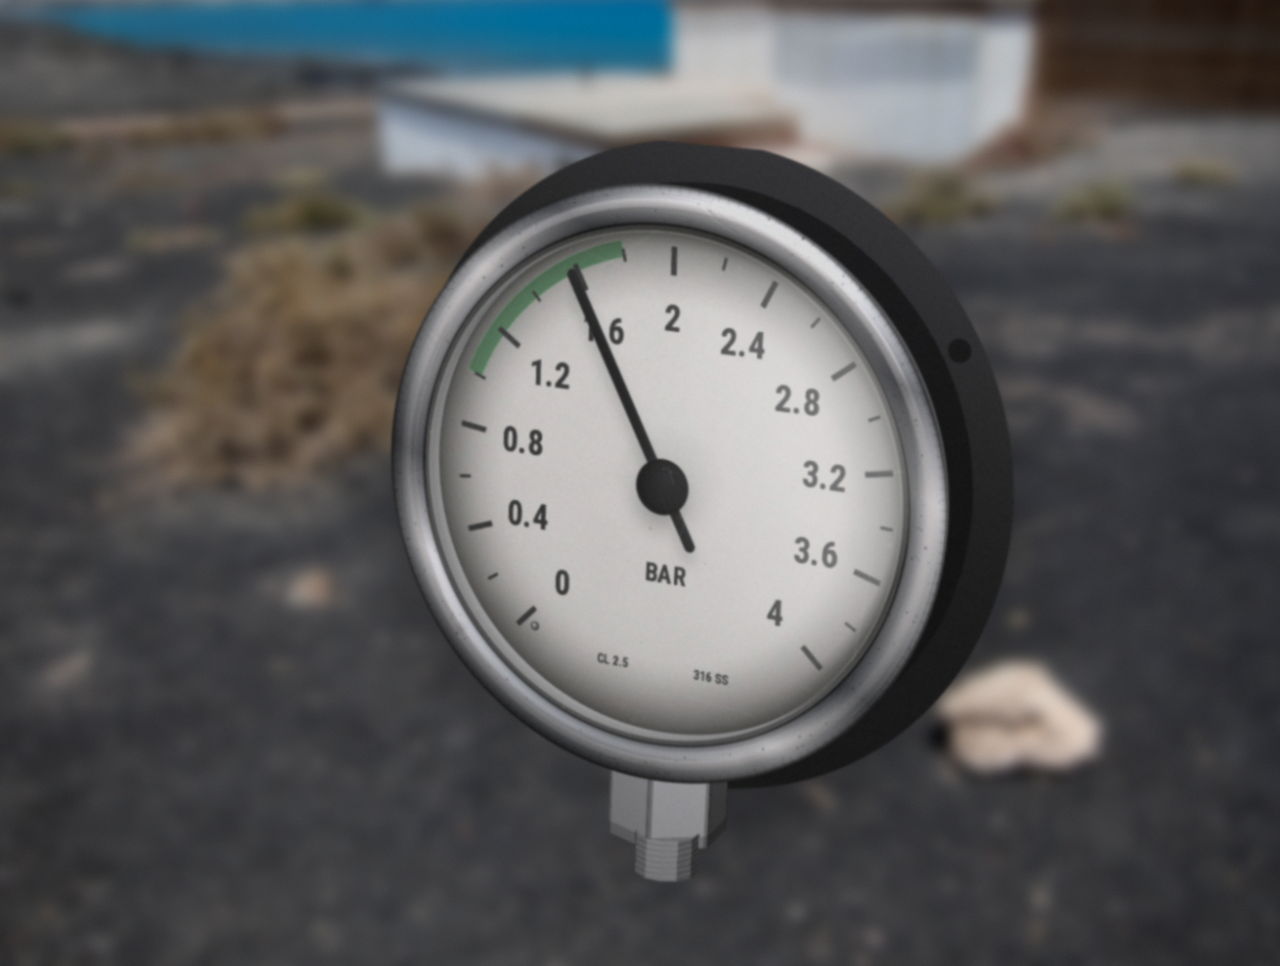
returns **1.6** bar
